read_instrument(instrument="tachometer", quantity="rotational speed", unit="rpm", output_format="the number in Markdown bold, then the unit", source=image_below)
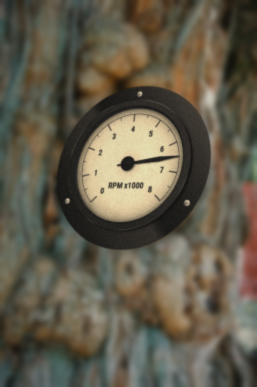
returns **6500** rpm
